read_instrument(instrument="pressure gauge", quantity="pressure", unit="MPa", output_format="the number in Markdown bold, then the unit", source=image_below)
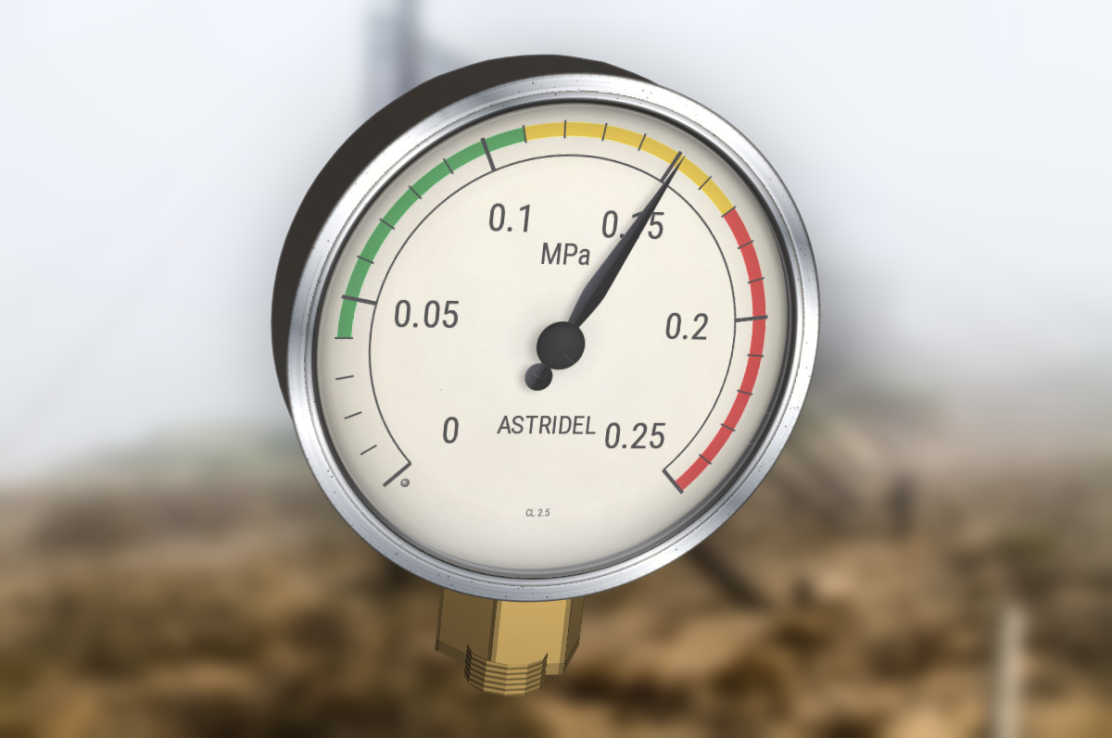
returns **0.15** MPa
